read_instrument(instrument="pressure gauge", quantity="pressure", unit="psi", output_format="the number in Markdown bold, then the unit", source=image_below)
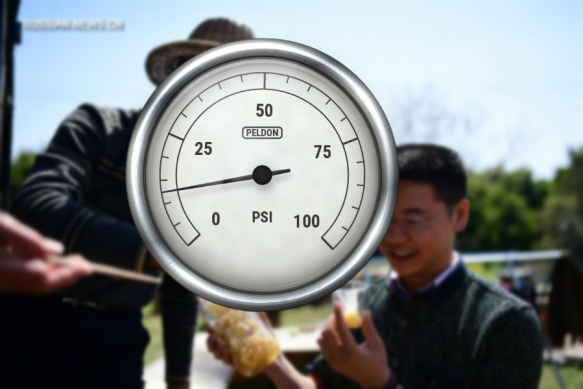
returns **12.5** psi
